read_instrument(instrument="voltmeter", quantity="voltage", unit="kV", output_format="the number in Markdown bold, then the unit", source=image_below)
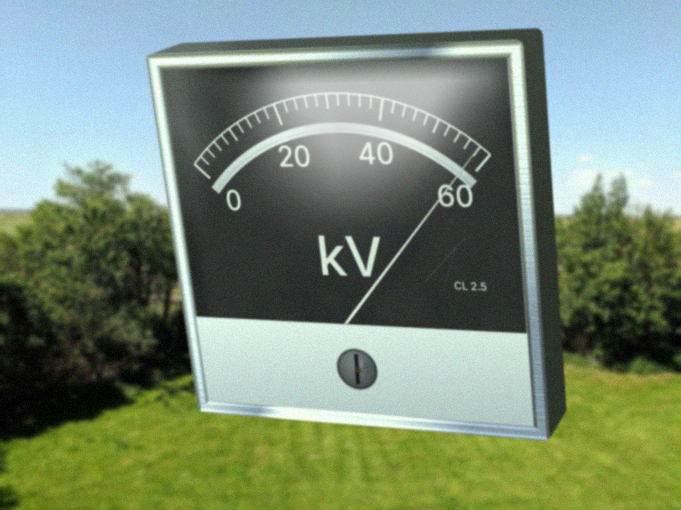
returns **58** kV
